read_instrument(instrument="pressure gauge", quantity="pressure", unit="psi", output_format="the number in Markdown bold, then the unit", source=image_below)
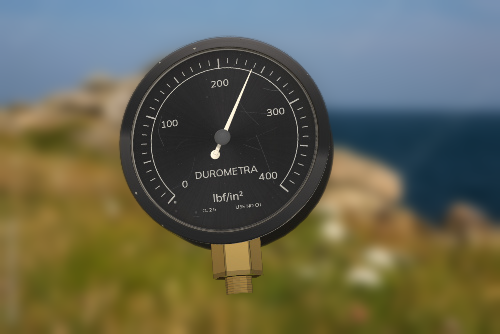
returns **240** psi
